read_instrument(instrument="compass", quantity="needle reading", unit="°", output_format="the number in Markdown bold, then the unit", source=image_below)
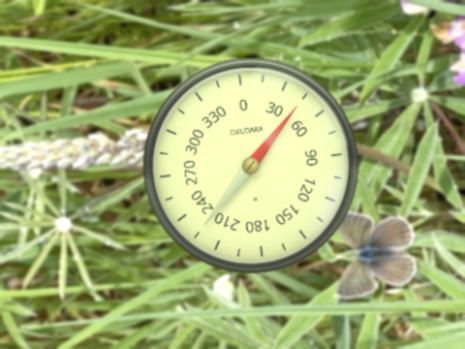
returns **45** °
